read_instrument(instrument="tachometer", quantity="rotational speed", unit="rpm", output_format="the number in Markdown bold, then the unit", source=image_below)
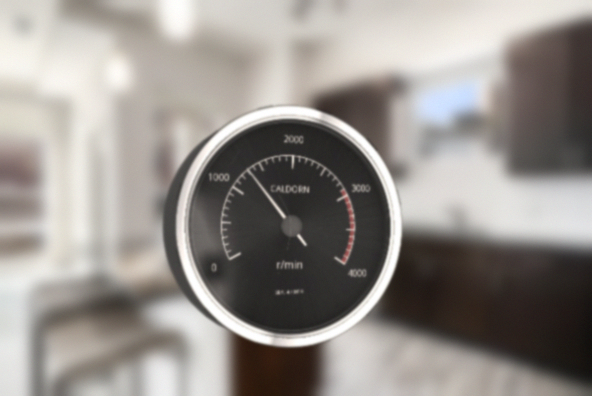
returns **1300** rpm
